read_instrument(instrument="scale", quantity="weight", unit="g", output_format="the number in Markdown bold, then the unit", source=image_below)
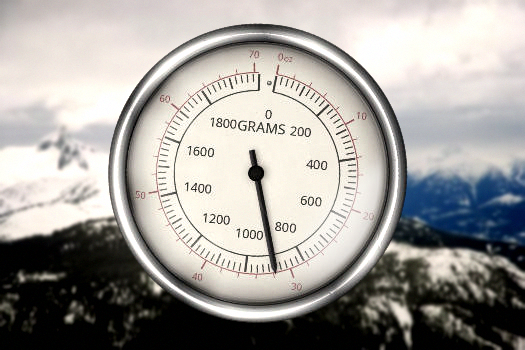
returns **900** g
